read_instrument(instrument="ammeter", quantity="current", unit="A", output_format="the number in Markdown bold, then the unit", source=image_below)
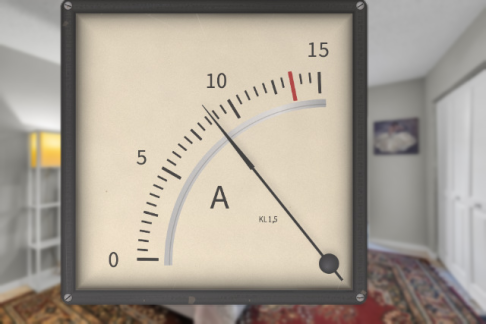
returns **8.75** A
